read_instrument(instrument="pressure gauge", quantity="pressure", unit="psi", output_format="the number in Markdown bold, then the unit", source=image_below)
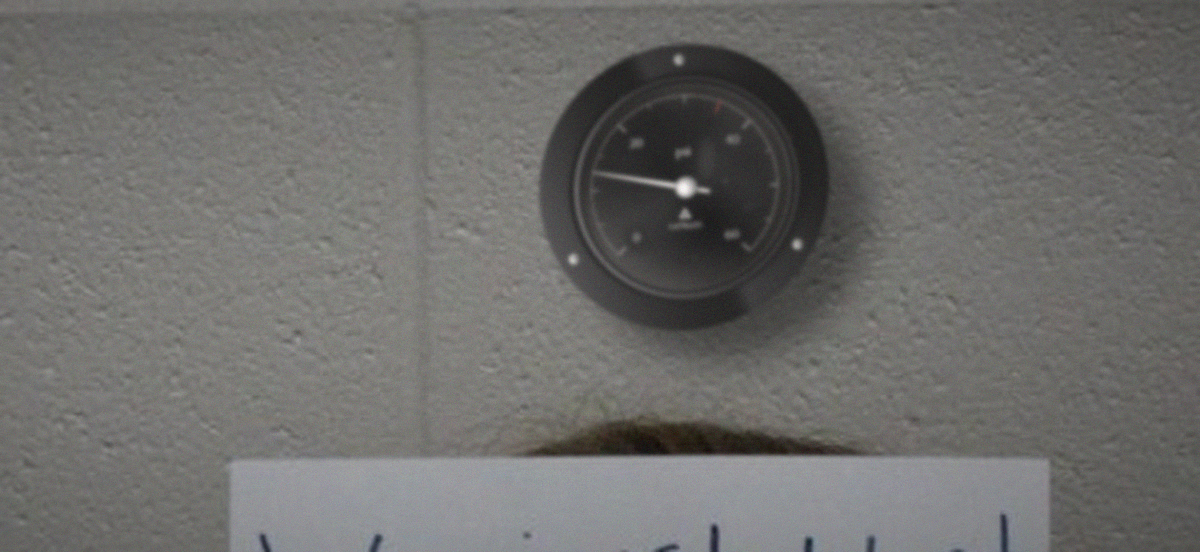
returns **12.5** psi
